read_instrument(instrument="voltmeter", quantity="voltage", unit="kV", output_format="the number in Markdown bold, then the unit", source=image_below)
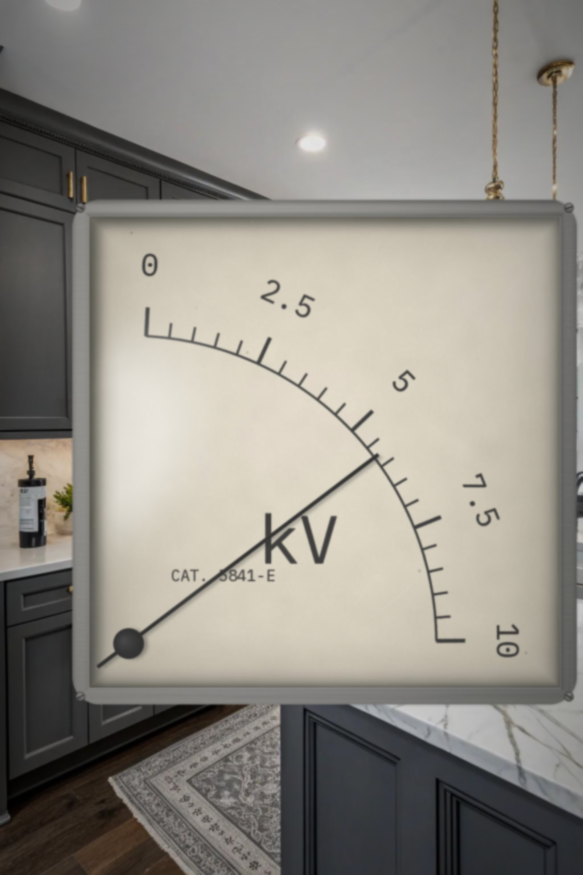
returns **5.75** kV
